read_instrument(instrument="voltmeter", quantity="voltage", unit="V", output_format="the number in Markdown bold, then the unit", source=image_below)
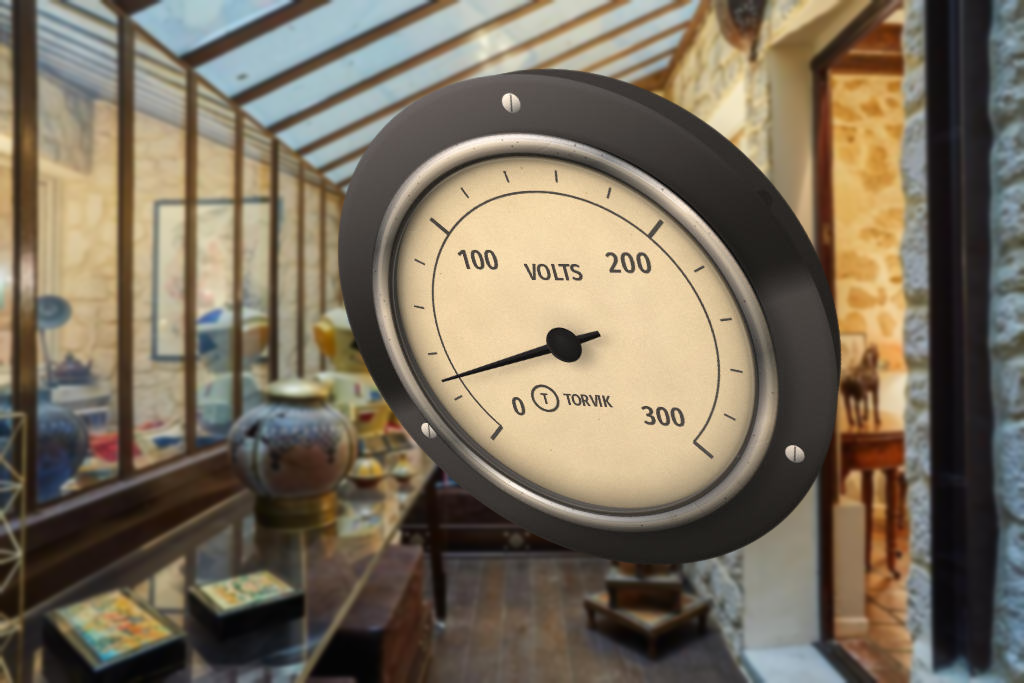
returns **30** V
